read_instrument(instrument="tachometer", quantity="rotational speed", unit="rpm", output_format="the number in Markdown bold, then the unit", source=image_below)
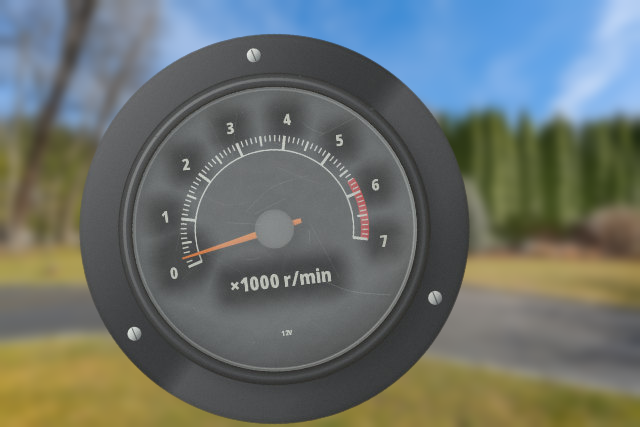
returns **200** rpm
